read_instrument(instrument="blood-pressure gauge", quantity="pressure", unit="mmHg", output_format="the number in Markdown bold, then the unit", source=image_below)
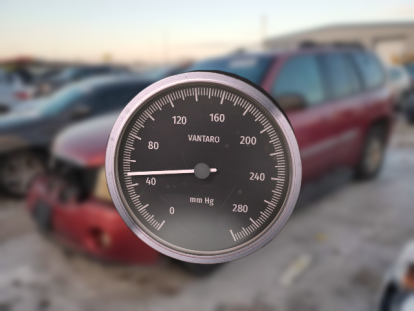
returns **50** mmHg
